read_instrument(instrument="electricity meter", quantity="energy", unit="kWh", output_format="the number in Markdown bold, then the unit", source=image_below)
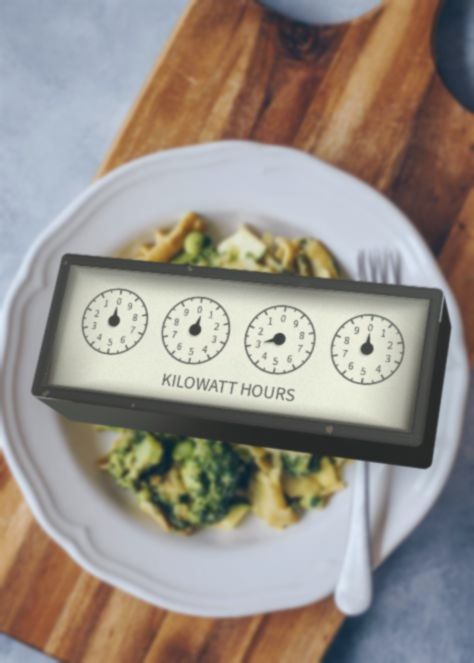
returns **30** kWh
